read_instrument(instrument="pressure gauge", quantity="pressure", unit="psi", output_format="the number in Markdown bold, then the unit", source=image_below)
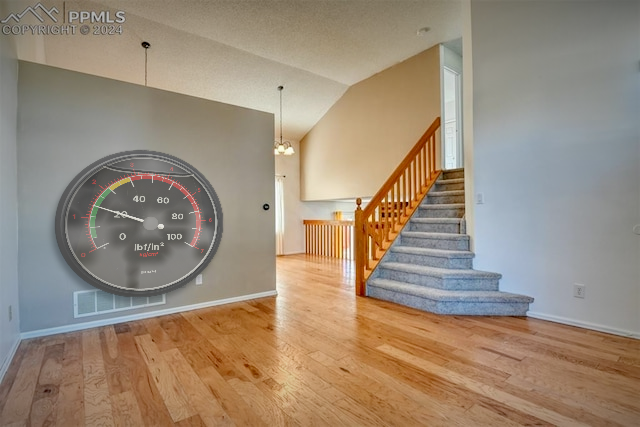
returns **20** psi
